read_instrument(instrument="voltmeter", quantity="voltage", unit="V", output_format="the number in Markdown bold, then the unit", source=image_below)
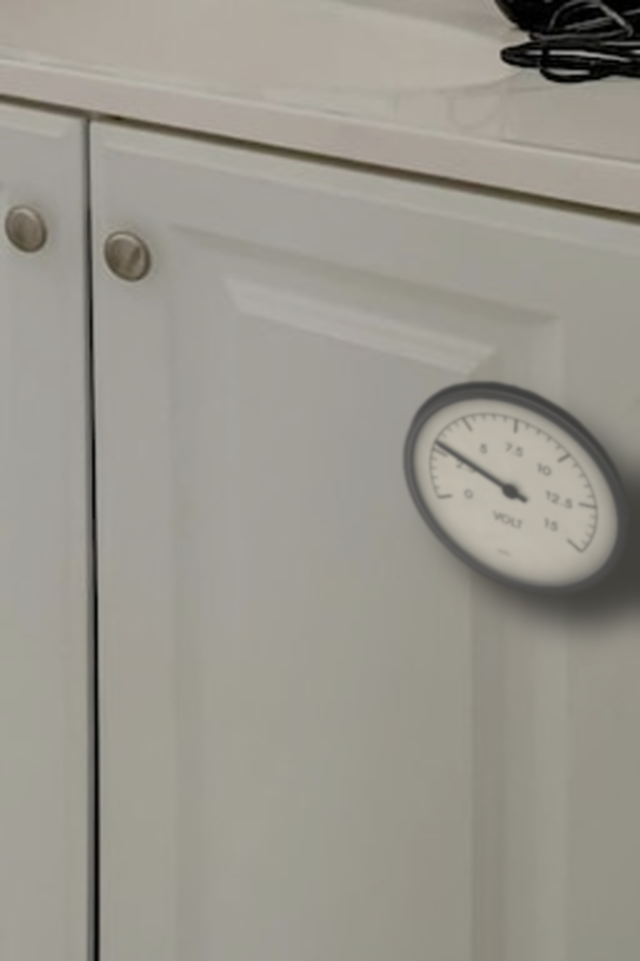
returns **3** V
